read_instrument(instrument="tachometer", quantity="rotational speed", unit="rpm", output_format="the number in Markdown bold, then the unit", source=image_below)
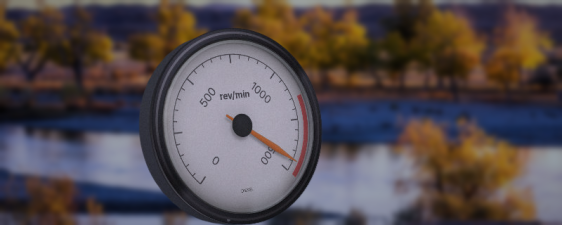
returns **1450** rpm
